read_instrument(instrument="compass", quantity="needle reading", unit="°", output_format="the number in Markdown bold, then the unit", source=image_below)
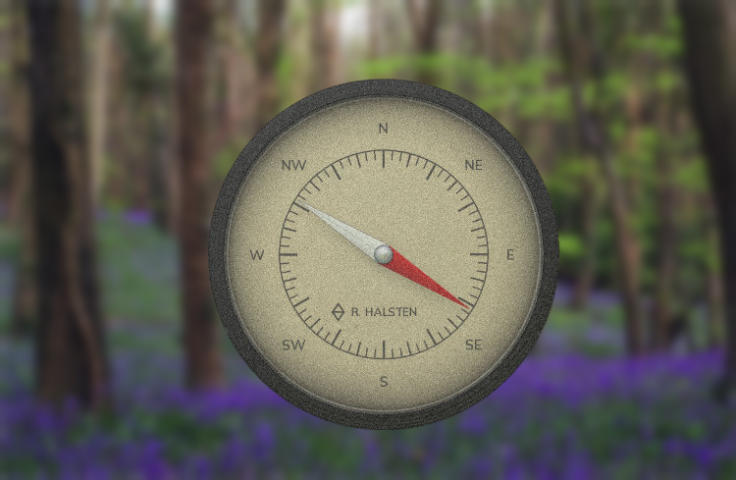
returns **122.5** °
